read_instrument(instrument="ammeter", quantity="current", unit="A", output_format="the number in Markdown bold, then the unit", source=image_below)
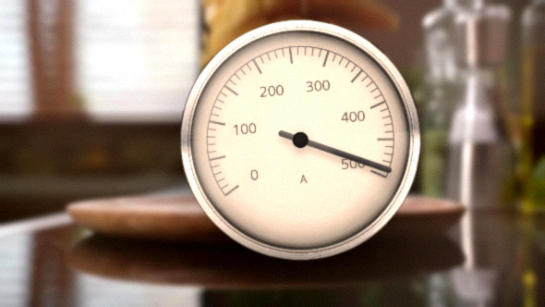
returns **490** A
